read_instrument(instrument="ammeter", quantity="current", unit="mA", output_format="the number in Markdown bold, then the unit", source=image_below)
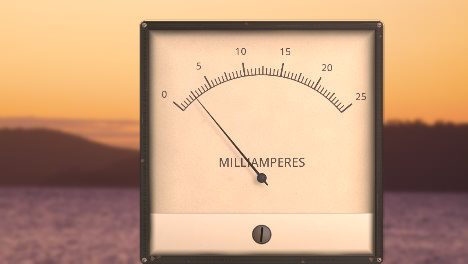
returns **2.5** mA
